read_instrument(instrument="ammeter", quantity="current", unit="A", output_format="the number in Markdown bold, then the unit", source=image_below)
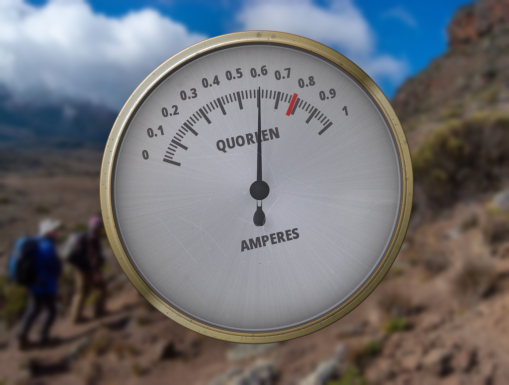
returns **0.6** A
